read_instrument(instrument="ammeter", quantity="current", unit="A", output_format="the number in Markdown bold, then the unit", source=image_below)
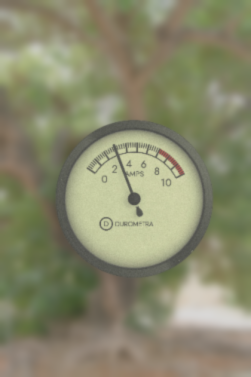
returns **3** A
